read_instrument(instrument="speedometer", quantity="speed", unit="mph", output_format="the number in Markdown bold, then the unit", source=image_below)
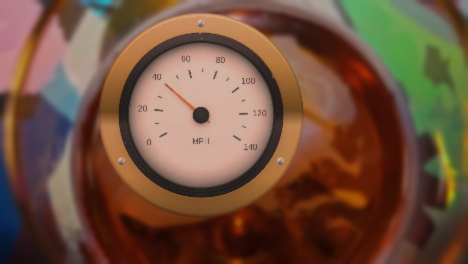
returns **40** mph
